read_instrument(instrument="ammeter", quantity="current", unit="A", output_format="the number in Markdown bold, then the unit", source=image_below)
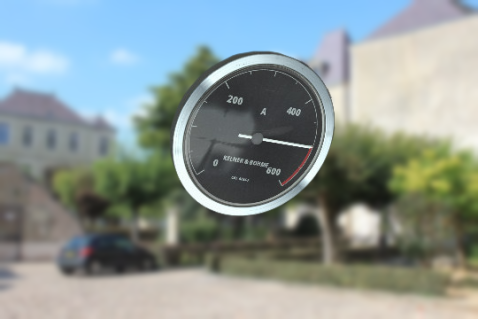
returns **500** A
